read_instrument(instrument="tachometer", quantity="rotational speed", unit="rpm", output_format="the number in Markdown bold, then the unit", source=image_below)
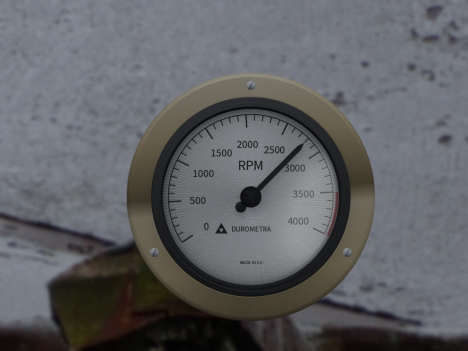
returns **2800** rpm
